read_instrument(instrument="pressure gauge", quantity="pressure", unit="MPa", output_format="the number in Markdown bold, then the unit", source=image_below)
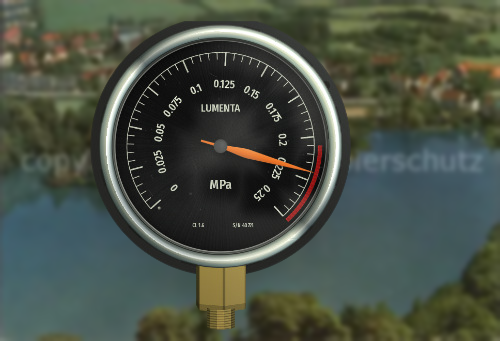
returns **0.22** MPa
